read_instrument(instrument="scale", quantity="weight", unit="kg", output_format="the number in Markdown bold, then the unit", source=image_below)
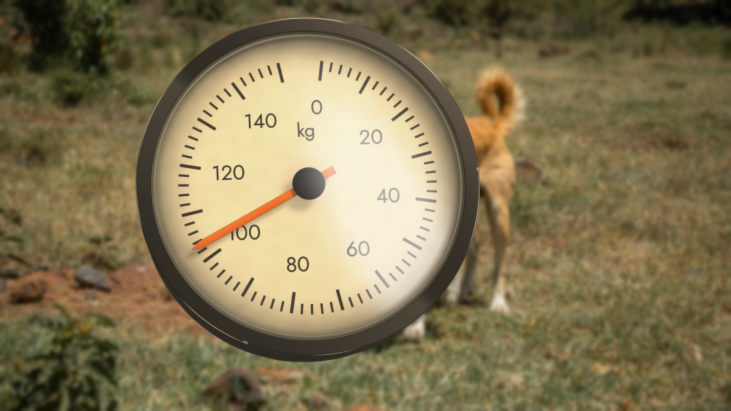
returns **103** kg
